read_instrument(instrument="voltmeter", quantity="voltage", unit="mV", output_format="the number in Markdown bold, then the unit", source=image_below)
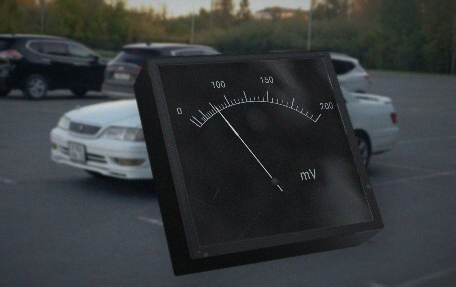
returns **75** mV
